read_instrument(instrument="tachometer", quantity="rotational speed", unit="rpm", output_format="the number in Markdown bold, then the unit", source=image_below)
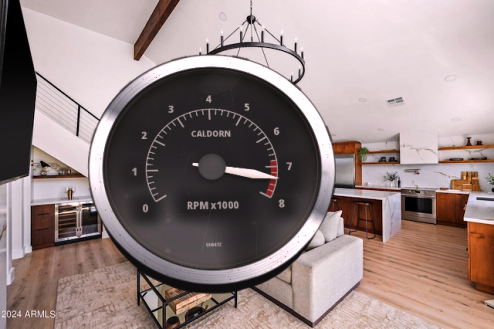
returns **7400** rpm
